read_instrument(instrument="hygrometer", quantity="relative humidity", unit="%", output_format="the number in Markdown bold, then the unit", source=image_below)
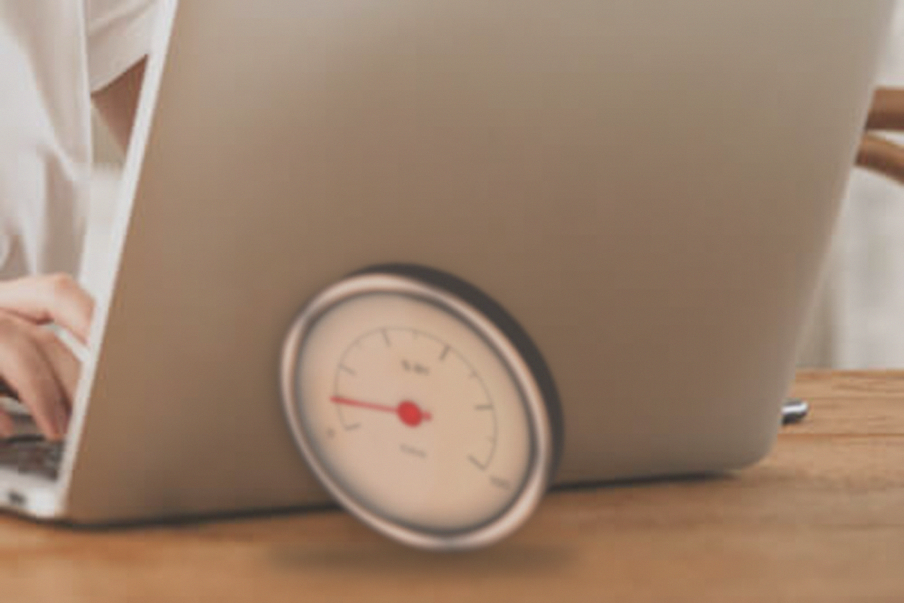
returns **10** %
